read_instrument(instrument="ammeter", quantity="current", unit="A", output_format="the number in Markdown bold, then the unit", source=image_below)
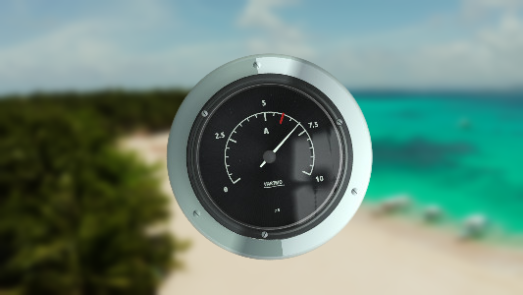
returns **7** A
